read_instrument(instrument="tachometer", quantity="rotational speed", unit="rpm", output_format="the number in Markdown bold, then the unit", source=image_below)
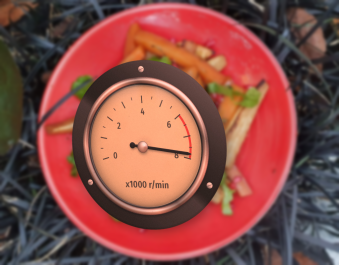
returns **7750** rpm
